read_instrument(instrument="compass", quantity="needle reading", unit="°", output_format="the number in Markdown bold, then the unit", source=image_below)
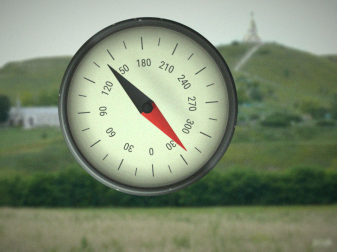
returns **322.5** °
